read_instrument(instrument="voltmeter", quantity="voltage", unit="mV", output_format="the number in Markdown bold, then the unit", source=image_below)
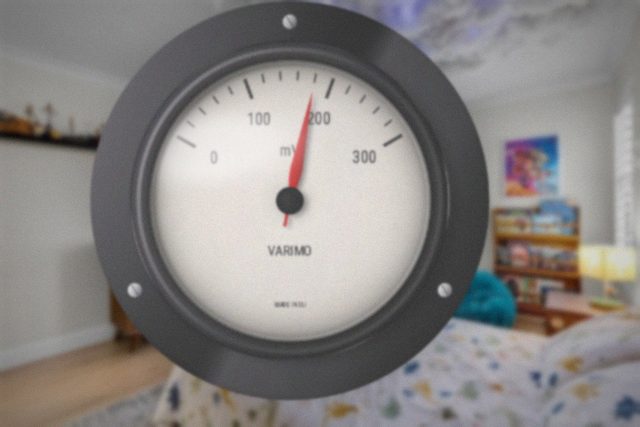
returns **180** mV
